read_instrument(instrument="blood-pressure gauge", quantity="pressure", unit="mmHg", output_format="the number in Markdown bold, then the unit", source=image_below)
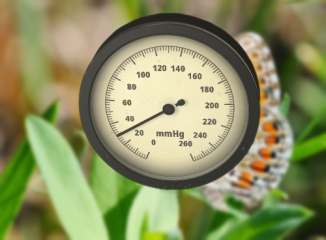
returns **30** mmHg
